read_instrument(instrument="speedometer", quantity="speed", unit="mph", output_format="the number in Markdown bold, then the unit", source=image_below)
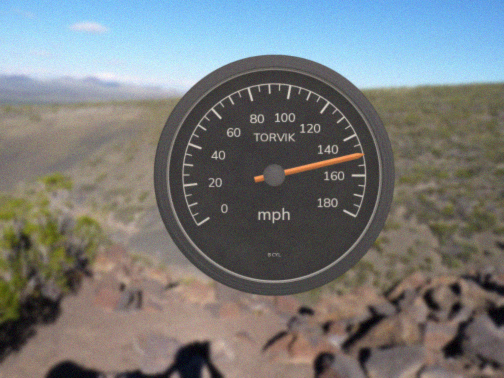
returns **150** mph
